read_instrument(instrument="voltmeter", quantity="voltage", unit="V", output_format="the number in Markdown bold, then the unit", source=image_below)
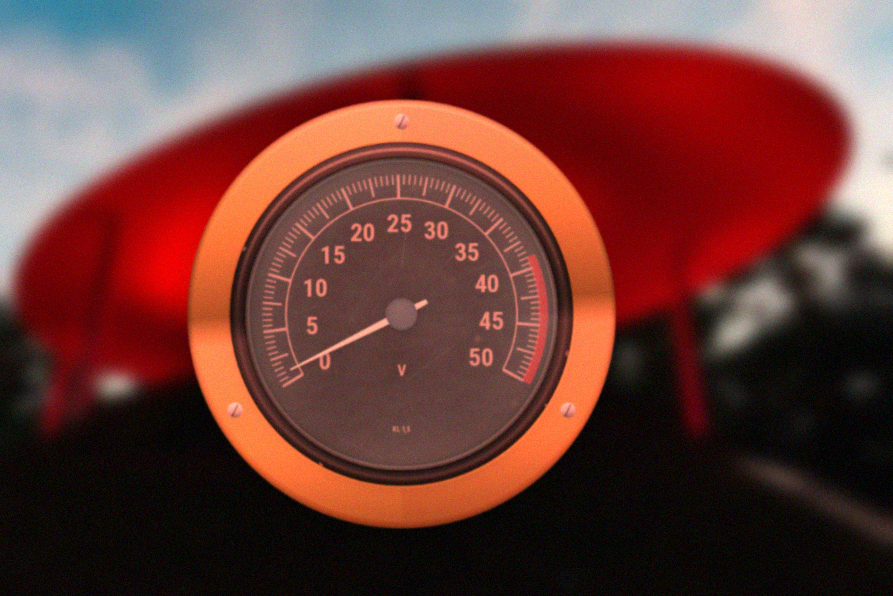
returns **1** V
